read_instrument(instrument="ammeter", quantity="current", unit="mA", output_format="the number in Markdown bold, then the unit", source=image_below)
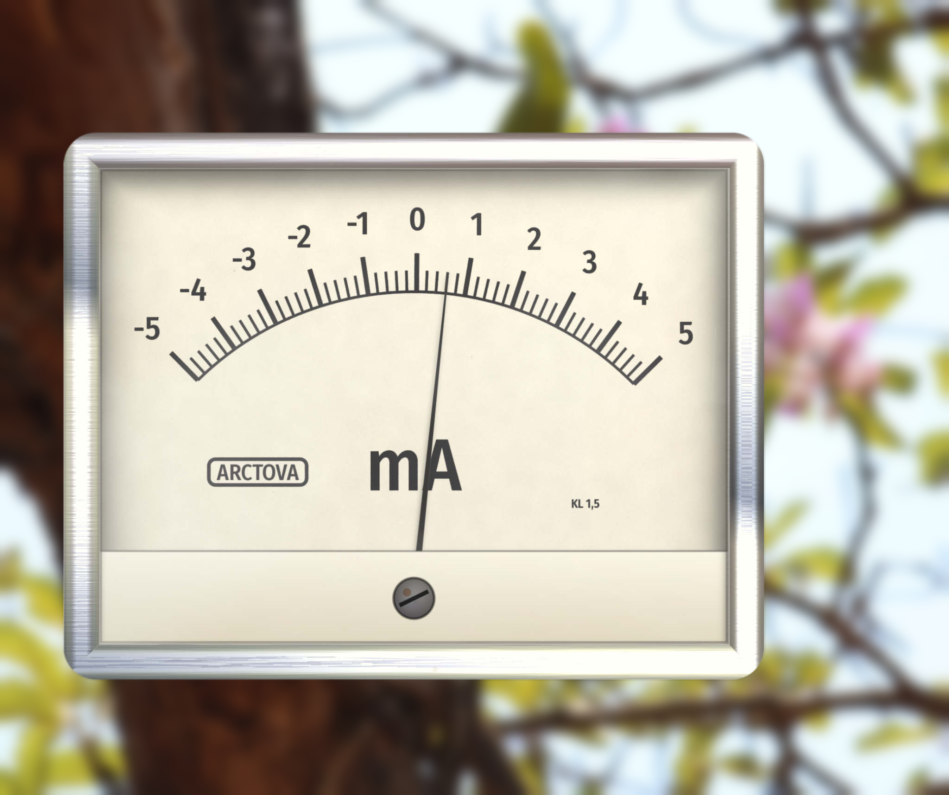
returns **0.6** mA
